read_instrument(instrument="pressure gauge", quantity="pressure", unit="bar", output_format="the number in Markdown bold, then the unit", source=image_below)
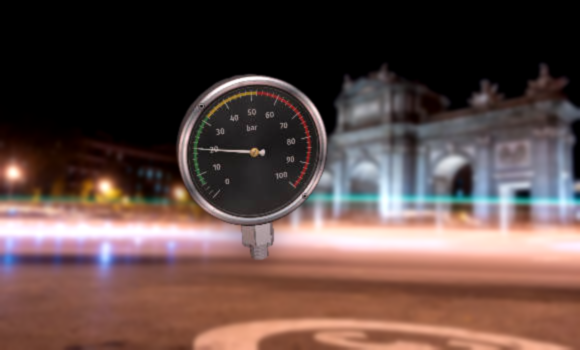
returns **20** bar
